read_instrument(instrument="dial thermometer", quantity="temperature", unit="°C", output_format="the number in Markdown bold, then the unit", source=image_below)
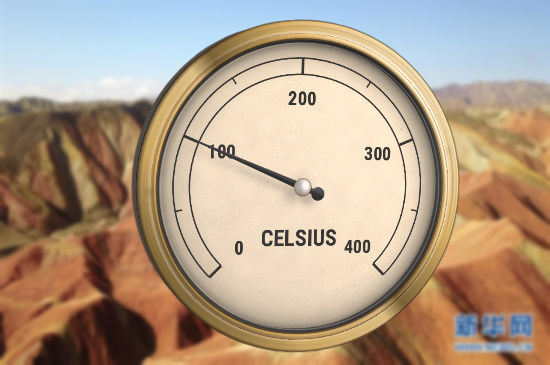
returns **100** °C
